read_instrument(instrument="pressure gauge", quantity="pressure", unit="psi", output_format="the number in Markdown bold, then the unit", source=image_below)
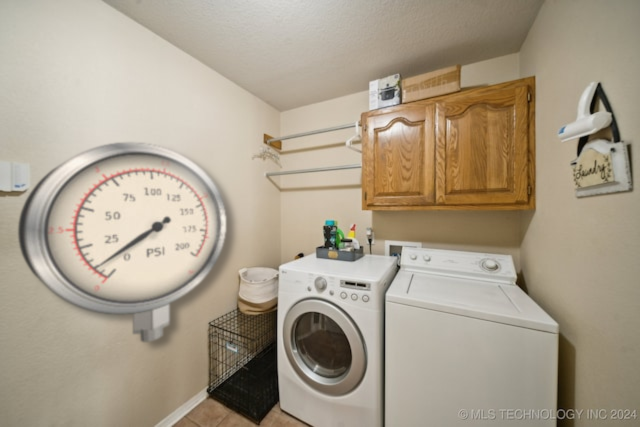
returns **10** psi
